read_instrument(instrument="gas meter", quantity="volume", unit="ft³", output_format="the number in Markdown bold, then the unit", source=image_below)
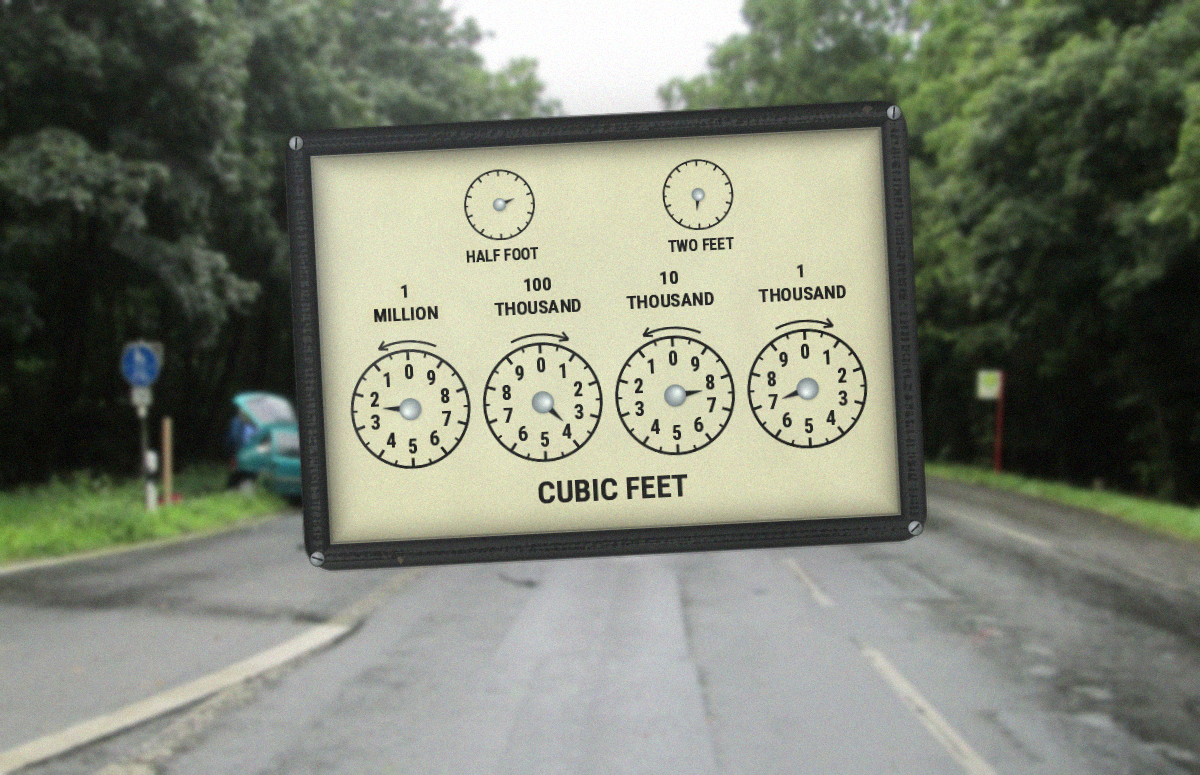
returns **237700** ft³
